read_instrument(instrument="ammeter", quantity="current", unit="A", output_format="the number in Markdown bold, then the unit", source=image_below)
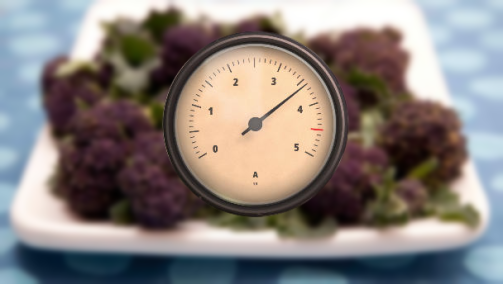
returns **3.6** A
